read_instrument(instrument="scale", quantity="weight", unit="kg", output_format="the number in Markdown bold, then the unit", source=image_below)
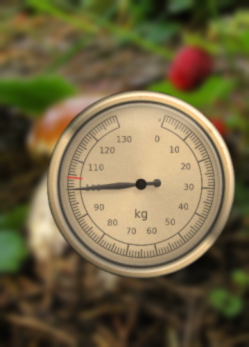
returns **100** kg
